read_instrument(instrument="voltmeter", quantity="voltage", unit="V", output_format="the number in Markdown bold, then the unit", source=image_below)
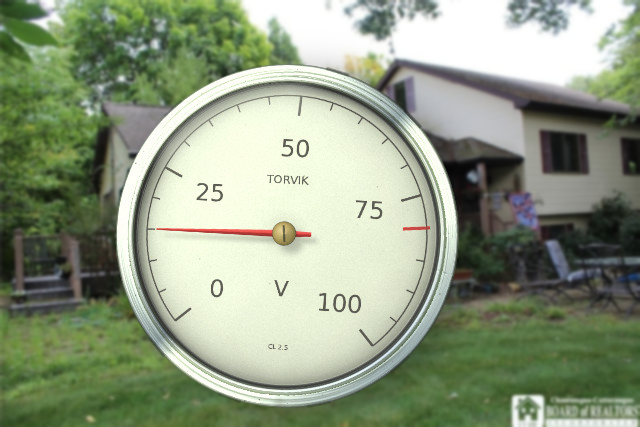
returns **15** V
